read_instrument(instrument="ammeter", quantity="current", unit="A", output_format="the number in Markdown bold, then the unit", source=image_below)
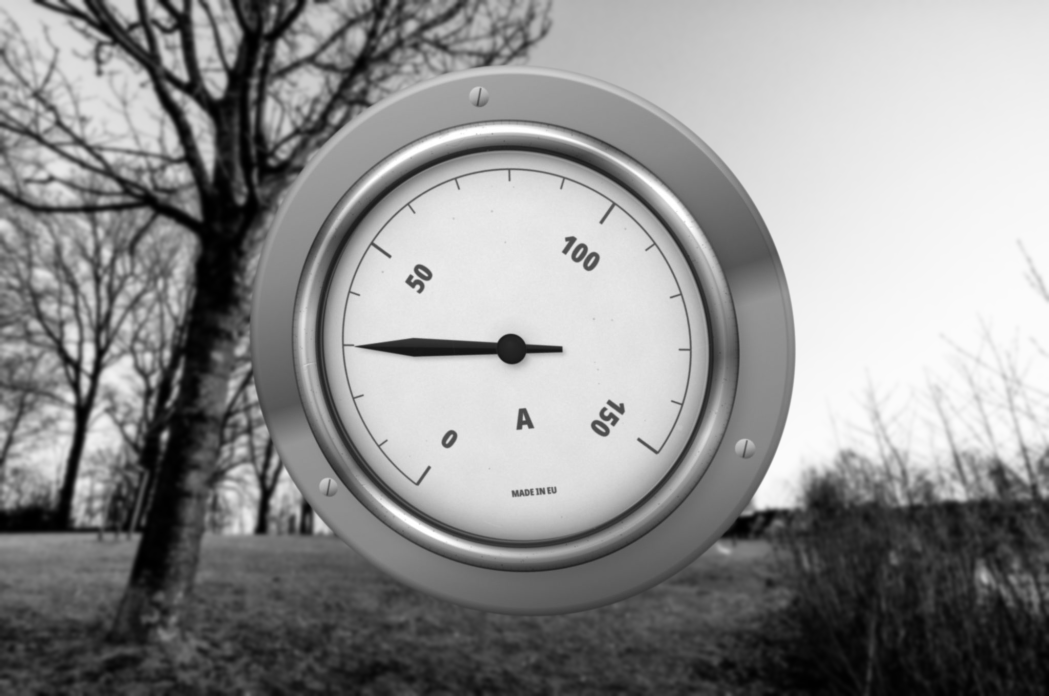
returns **30** A
